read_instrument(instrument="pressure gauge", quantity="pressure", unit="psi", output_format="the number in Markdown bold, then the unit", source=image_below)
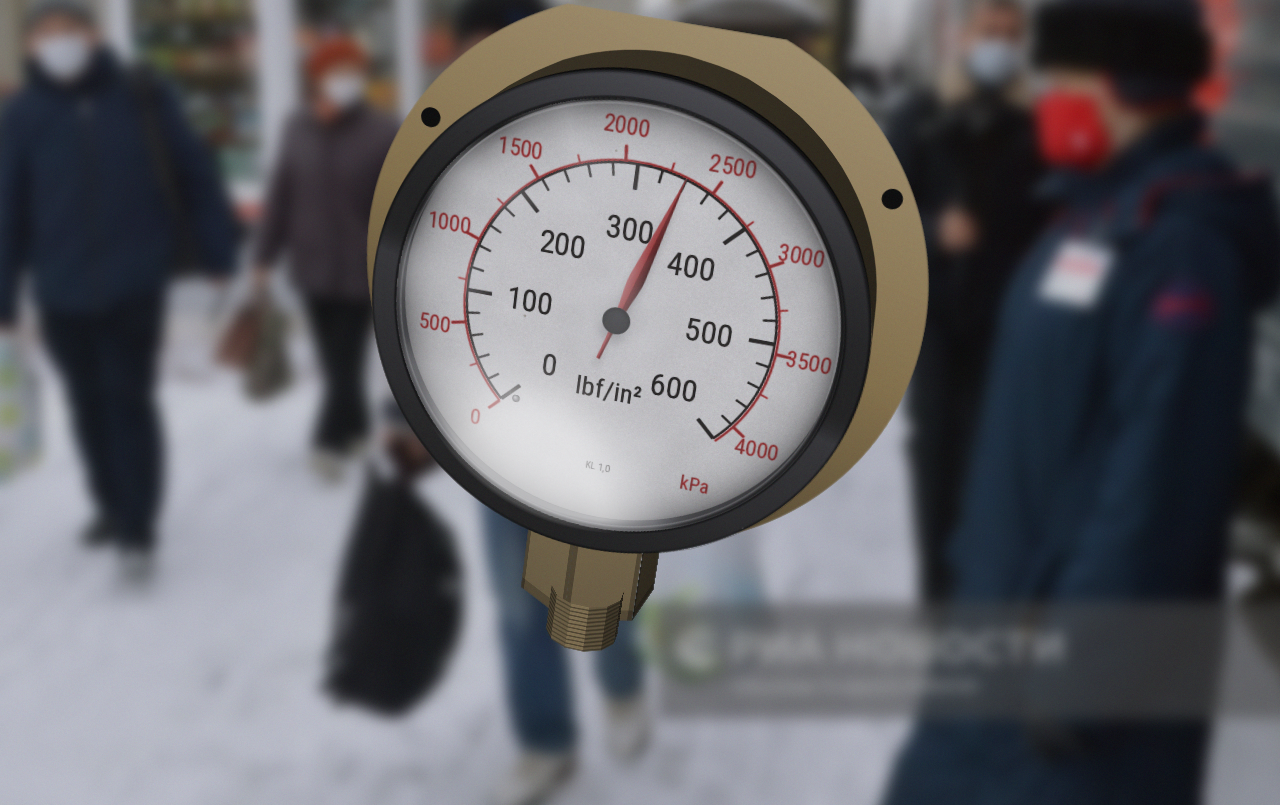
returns **340** psi
